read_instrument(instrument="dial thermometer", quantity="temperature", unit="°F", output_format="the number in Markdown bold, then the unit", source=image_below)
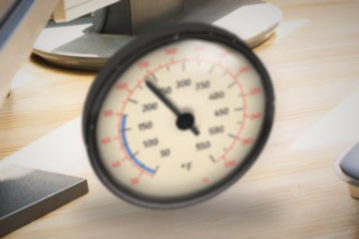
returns **237.5** °F
